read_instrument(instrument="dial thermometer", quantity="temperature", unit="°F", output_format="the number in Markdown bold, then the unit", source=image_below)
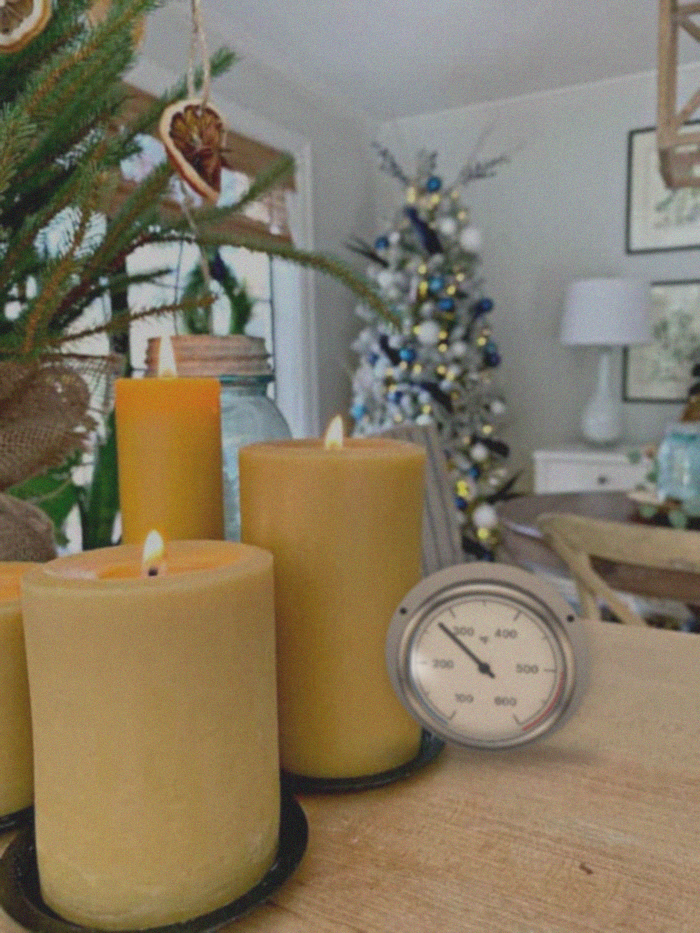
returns **275** °F
